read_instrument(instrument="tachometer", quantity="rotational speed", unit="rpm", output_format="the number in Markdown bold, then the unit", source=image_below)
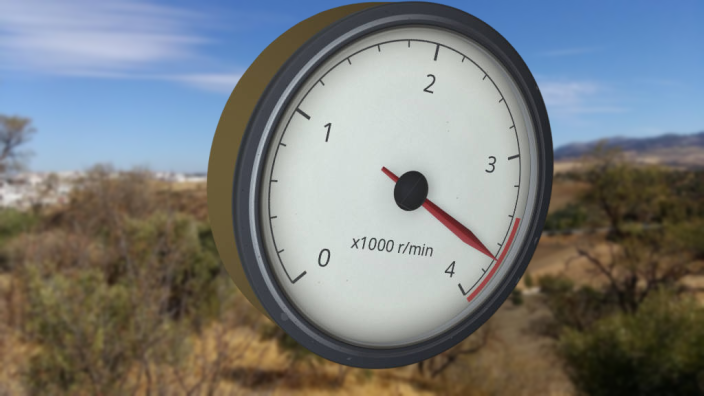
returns **3700** rpm
